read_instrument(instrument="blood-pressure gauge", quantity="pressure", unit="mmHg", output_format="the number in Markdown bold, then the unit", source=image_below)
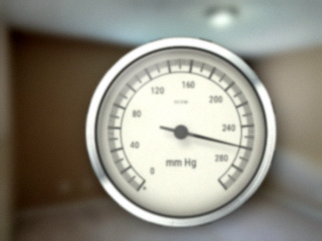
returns **260** mmHg
